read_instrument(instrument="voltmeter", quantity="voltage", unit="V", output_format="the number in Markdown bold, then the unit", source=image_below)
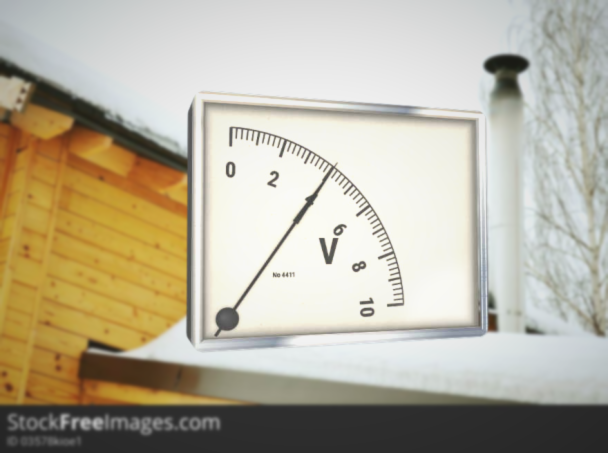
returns **4** V
